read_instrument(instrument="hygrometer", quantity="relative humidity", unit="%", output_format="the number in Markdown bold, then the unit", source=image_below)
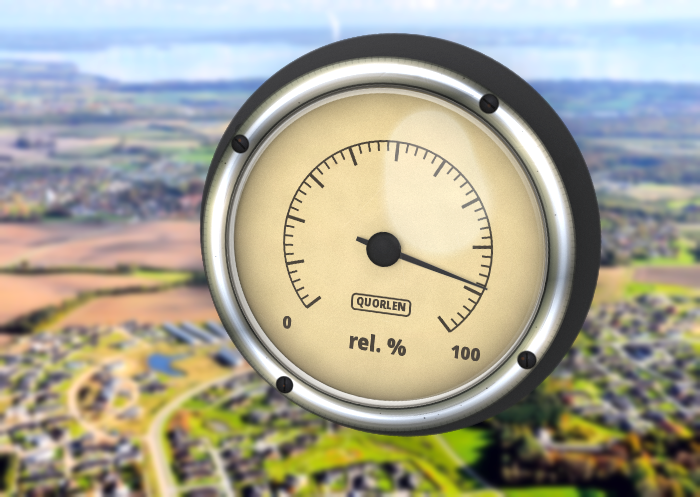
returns **88** %
